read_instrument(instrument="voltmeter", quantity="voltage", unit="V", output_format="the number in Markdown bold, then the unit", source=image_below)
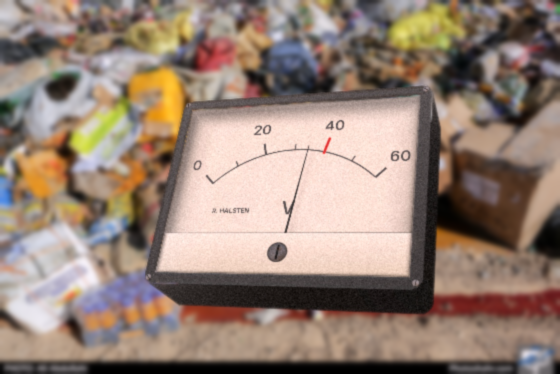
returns **35** V
